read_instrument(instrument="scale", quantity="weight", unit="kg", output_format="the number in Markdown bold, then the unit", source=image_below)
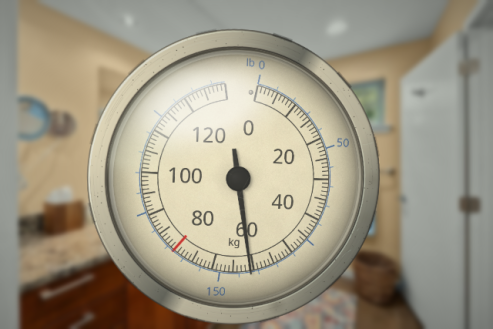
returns **61** kg
